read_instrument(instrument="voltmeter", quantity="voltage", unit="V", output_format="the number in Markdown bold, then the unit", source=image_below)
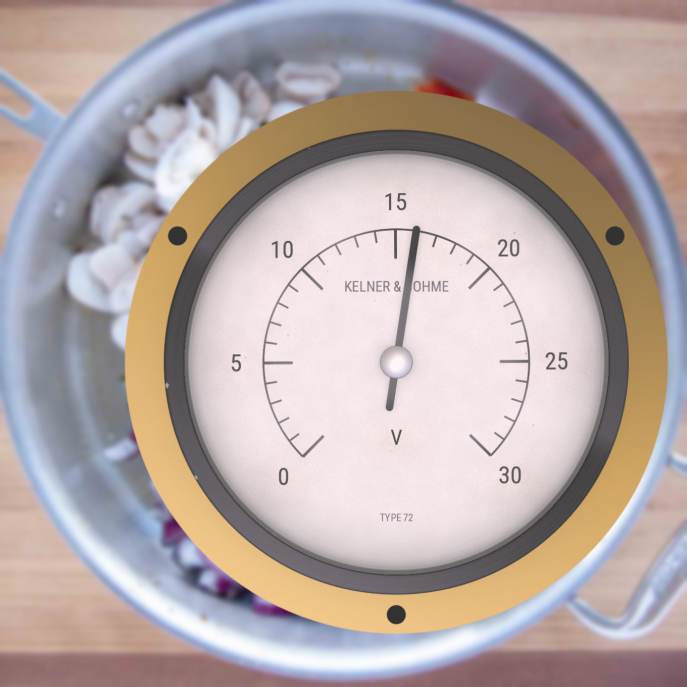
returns **16** V
